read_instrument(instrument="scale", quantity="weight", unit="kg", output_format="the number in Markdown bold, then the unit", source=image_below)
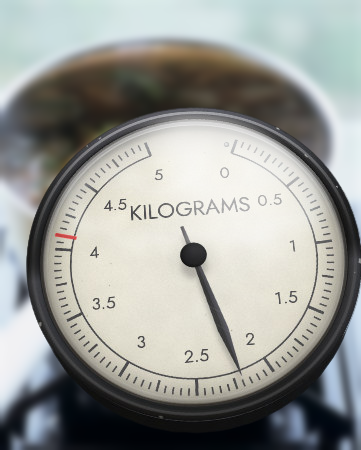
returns **2.2** kg
